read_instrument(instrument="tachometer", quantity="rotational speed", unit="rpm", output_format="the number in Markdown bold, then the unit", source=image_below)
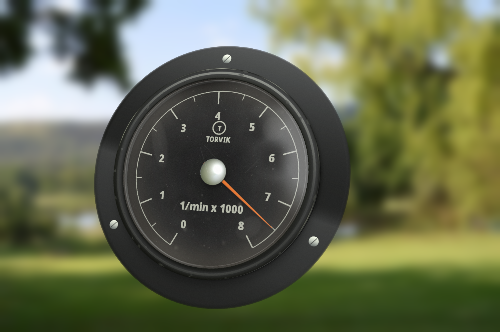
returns **7500** rpm
